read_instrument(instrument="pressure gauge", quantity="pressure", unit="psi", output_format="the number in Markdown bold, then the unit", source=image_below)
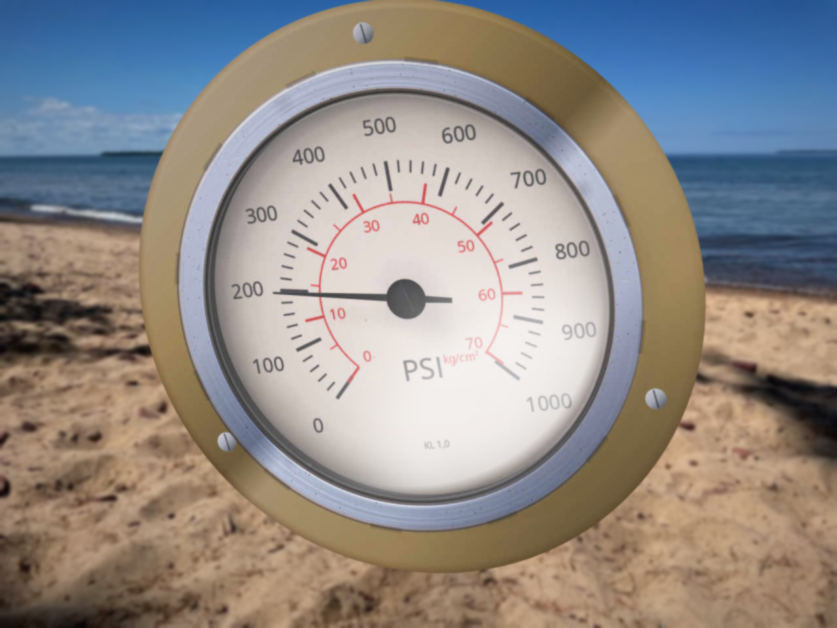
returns **200** psi
